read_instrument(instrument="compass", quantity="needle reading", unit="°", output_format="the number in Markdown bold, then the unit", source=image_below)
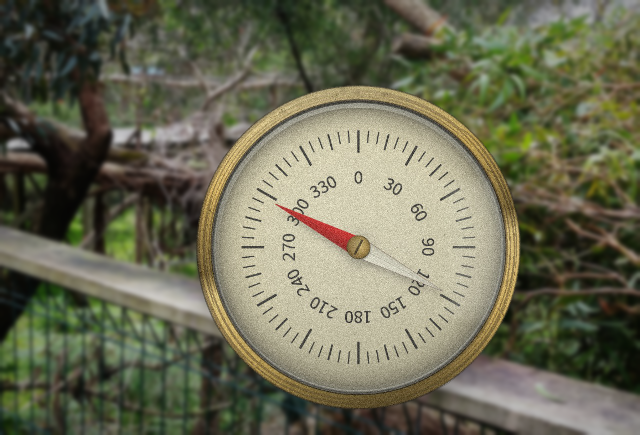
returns **297.5** °
